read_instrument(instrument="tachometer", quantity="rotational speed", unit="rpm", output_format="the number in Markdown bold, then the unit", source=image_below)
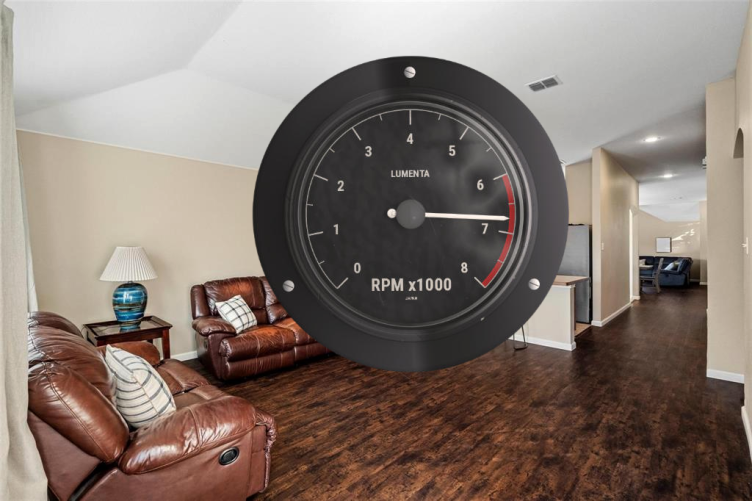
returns **6750** rpm
